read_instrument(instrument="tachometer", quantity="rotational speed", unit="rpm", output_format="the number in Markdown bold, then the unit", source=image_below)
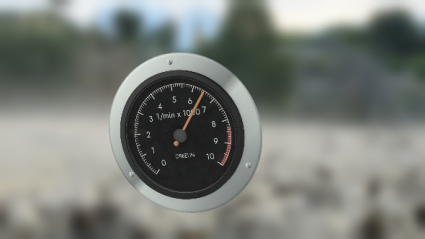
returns **6500** rpm
